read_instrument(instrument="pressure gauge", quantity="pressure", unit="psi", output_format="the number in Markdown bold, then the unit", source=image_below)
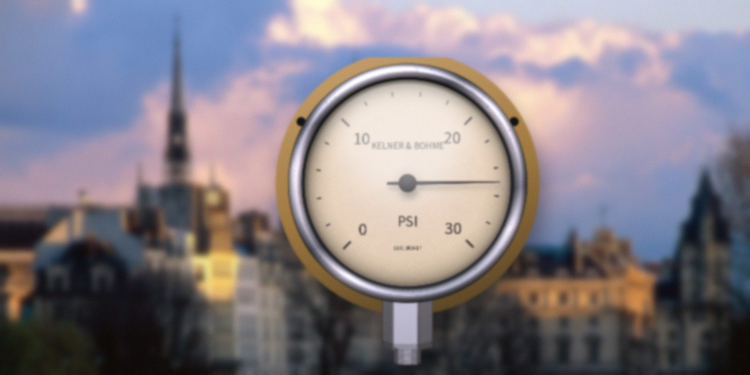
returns **25** psi
